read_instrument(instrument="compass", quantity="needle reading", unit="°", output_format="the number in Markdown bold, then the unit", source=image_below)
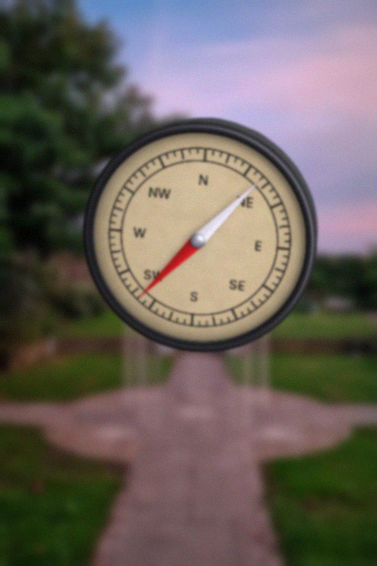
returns **220** °
